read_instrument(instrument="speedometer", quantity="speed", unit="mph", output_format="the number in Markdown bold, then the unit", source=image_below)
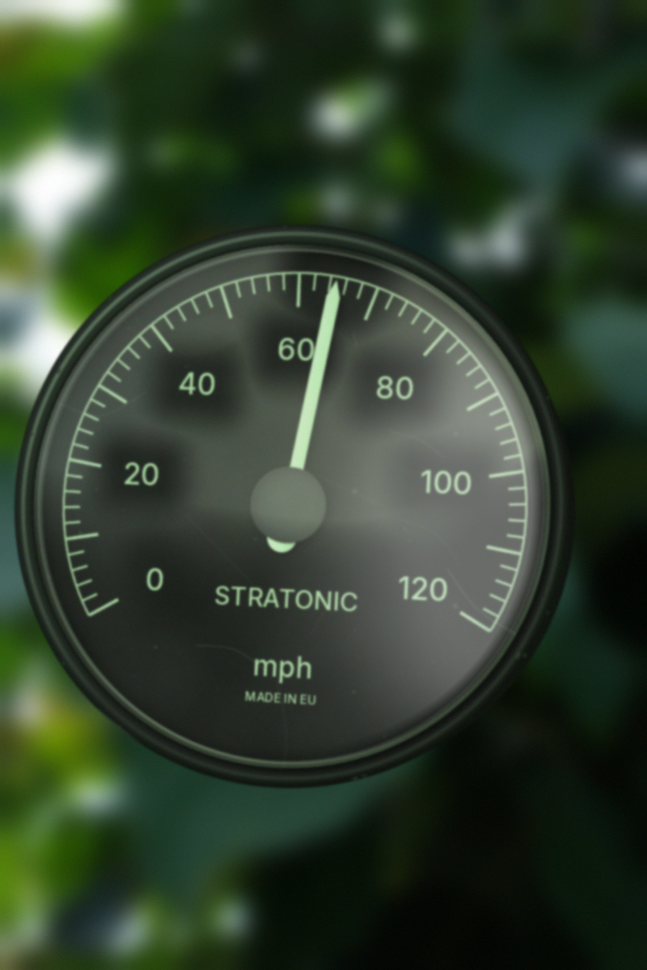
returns **65** mph
